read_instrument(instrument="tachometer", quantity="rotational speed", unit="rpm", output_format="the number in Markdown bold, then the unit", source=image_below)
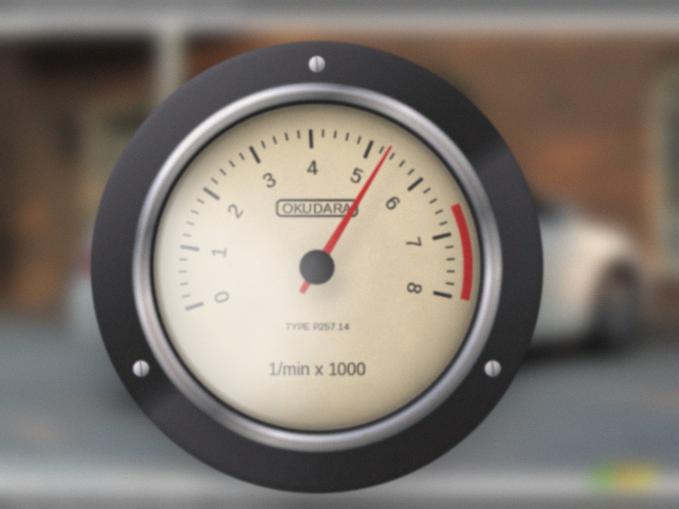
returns **5300** rpm
